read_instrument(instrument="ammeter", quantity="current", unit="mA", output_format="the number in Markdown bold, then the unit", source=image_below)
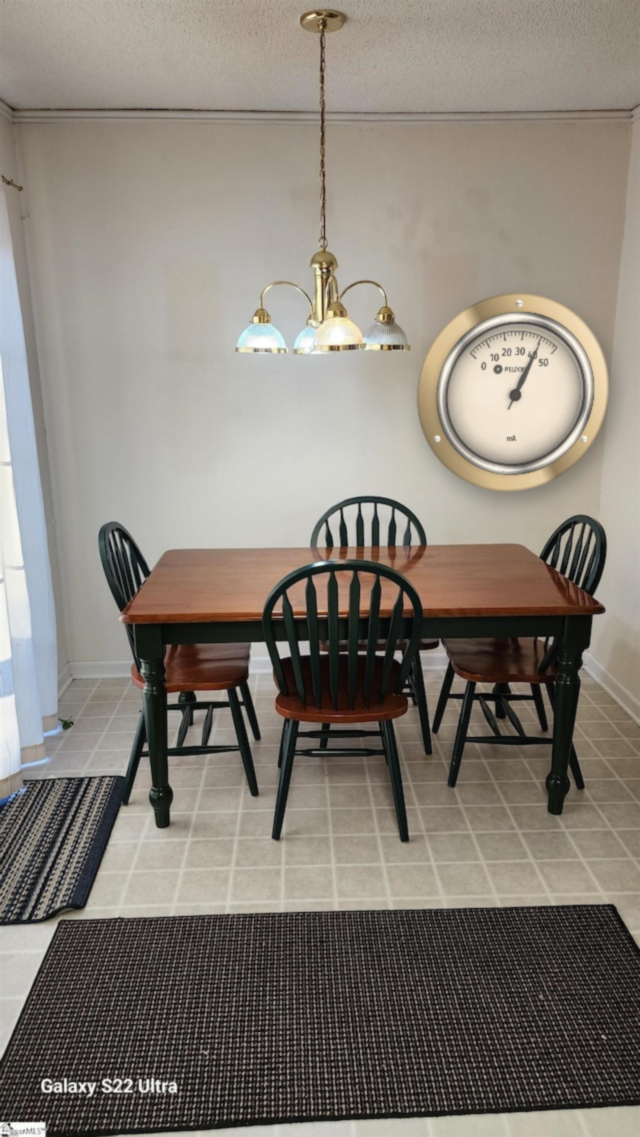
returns **40** mA
